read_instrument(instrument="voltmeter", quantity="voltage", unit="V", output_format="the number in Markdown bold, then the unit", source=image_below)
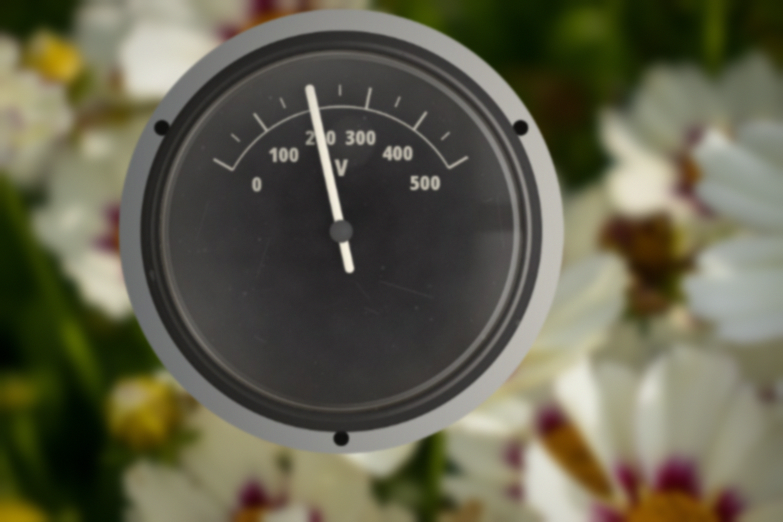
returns **200** V
